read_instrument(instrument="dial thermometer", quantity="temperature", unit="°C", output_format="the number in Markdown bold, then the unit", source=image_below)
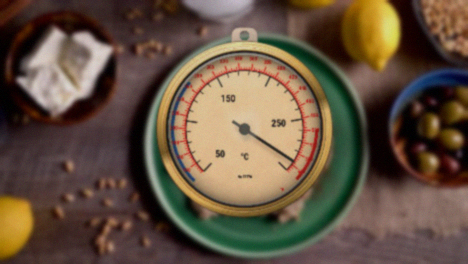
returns **290** °C
